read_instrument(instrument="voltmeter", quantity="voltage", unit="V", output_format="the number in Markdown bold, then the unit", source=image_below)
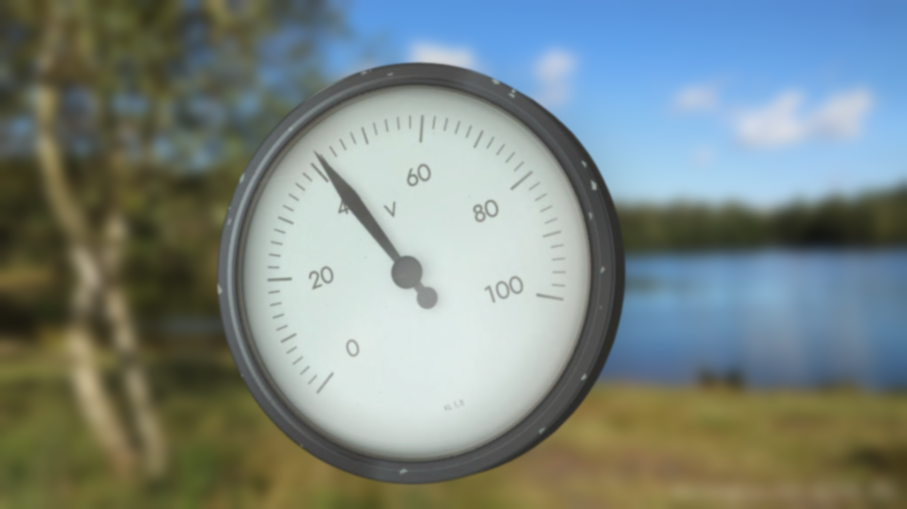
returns **42** V
